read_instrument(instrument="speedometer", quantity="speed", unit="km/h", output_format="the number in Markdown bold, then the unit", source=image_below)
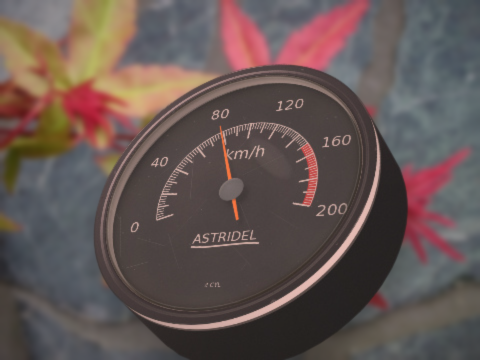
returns **80** km/h
